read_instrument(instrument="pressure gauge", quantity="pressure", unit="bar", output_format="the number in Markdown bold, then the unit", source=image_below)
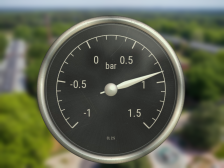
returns **0.9** bar
